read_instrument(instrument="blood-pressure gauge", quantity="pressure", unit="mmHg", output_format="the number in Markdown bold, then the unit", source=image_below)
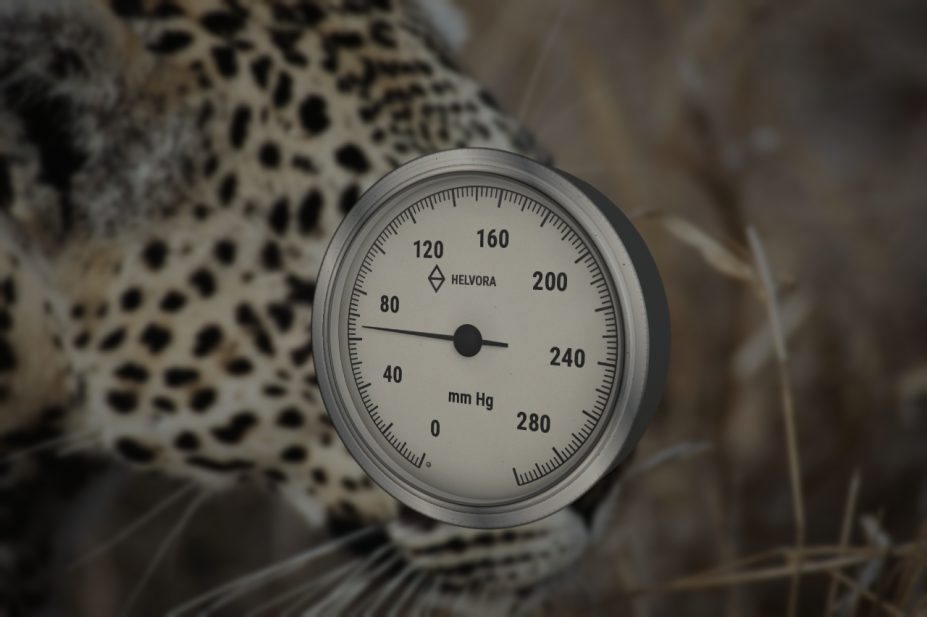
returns **66** mmHg
